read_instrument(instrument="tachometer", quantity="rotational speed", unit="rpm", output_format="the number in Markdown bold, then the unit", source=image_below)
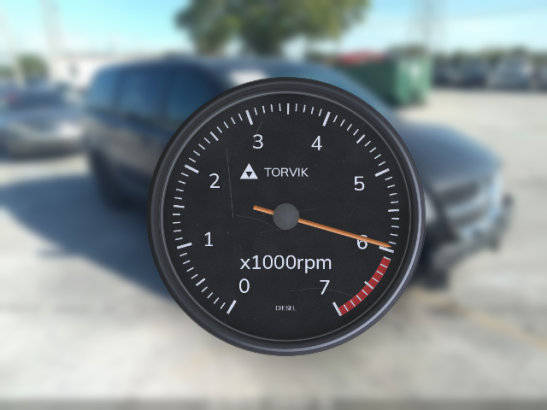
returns **5950** rpm
